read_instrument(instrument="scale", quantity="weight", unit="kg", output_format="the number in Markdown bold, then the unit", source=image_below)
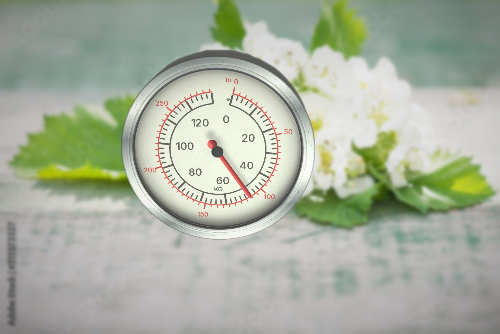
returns **50** kg
